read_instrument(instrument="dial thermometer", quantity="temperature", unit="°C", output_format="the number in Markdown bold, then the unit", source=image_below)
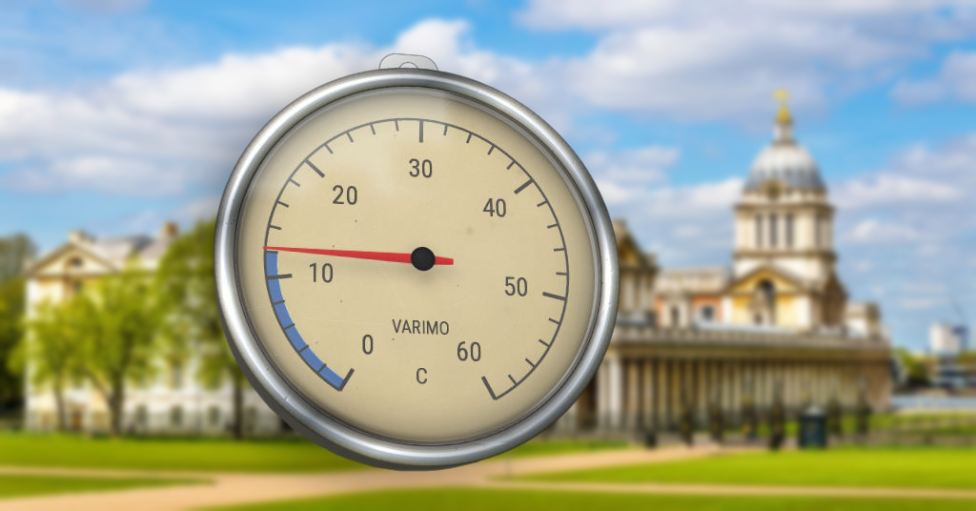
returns **12** °C
